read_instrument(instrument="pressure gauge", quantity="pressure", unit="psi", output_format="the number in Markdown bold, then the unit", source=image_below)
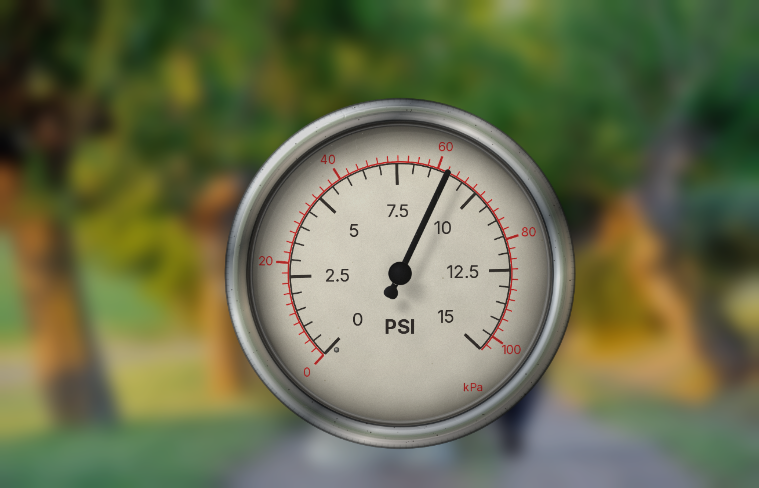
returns **9** psi
